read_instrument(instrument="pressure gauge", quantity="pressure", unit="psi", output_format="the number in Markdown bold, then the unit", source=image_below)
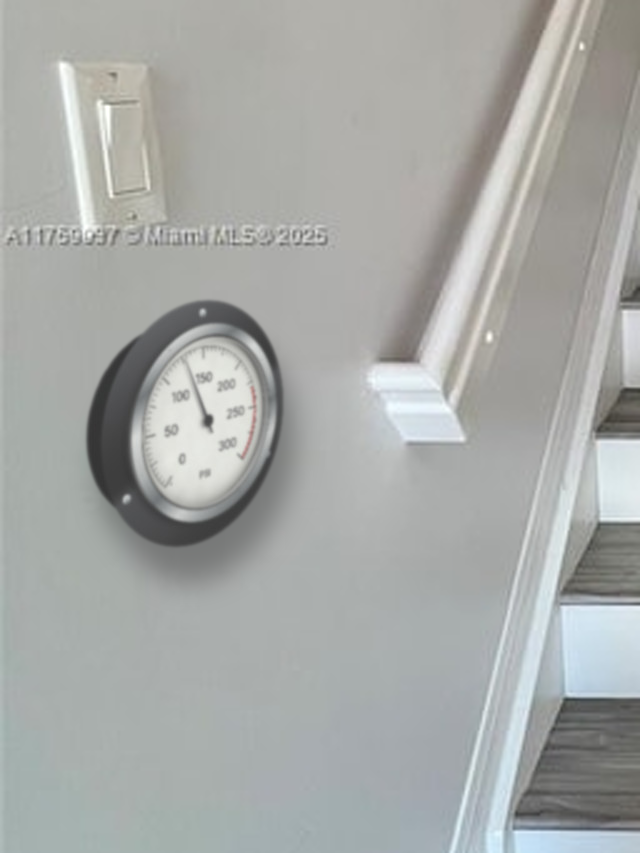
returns **125** psi
